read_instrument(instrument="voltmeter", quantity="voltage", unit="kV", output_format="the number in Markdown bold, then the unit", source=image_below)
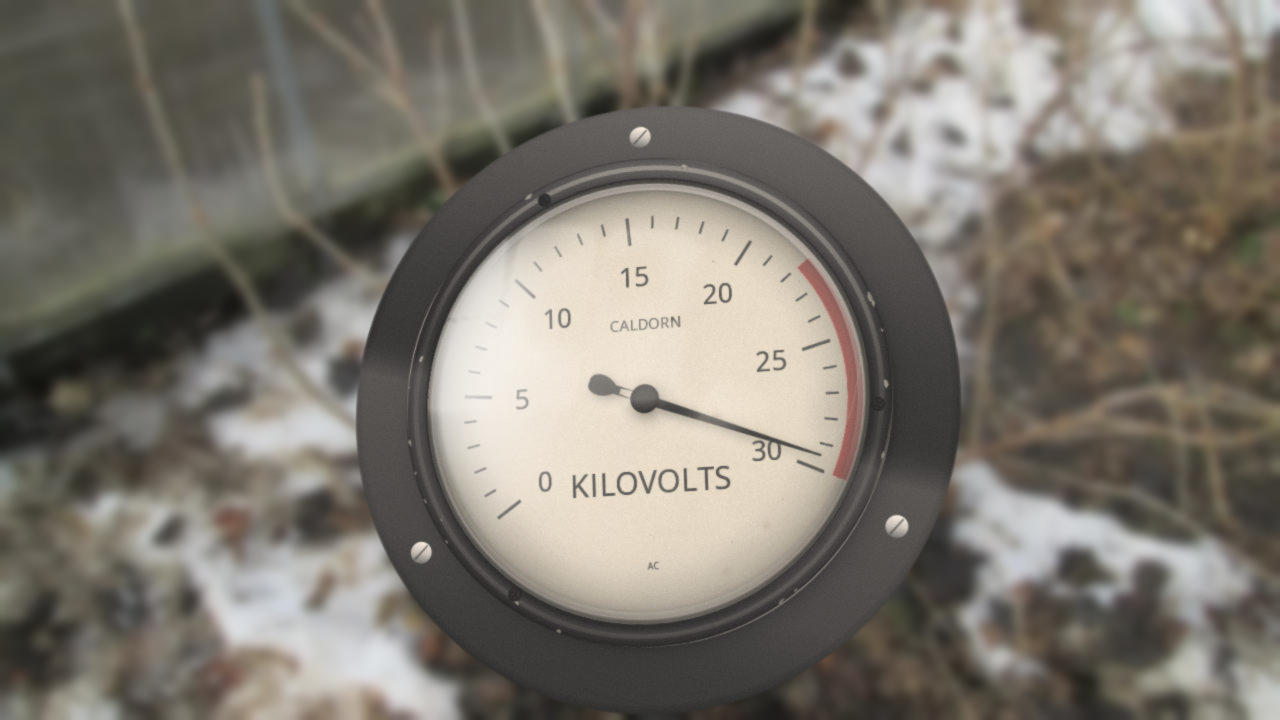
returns **29.5** kV
